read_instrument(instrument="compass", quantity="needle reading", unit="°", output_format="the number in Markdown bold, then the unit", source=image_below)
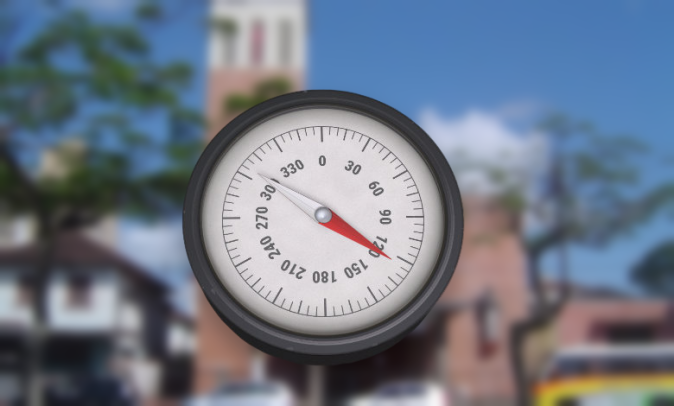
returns **125** °
